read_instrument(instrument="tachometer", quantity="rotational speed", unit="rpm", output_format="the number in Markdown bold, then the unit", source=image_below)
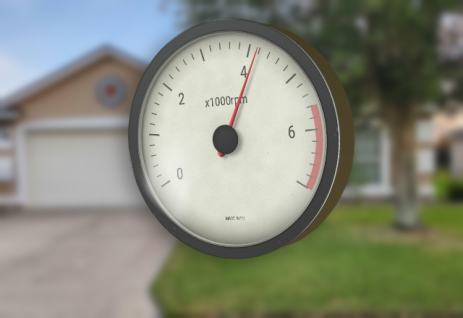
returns **4200** rpm
